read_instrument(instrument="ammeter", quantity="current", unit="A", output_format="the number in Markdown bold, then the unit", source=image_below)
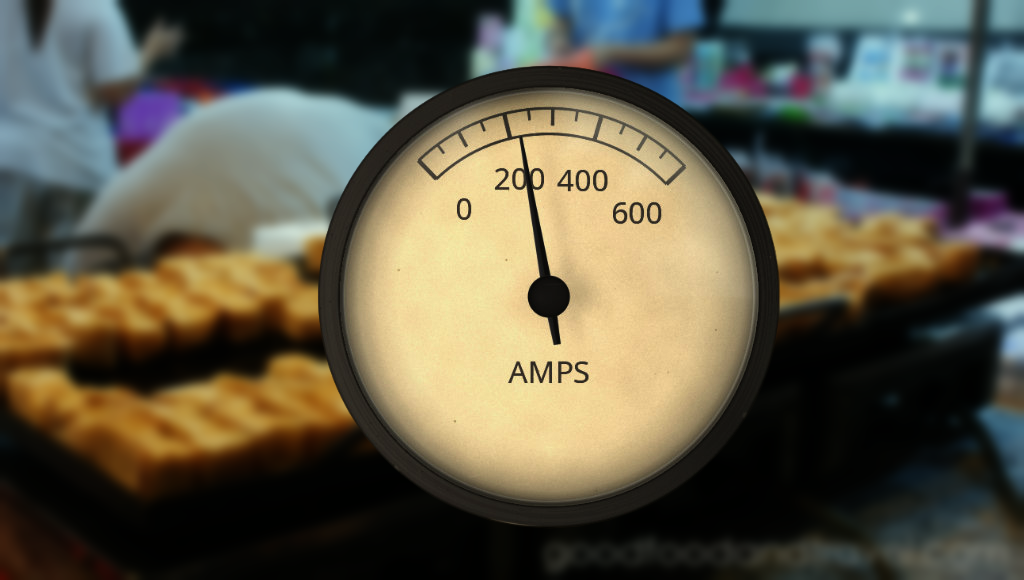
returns **225** A
